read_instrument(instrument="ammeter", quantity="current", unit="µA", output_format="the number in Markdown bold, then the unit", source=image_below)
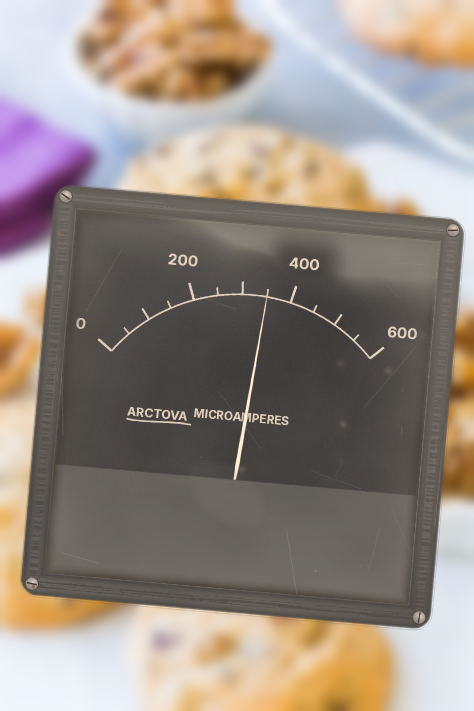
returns **350** µA
